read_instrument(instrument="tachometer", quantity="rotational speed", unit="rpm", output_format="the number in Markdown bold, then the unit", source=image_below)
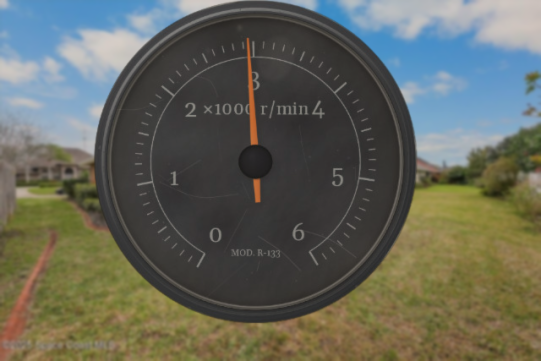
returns **2950** rpm
